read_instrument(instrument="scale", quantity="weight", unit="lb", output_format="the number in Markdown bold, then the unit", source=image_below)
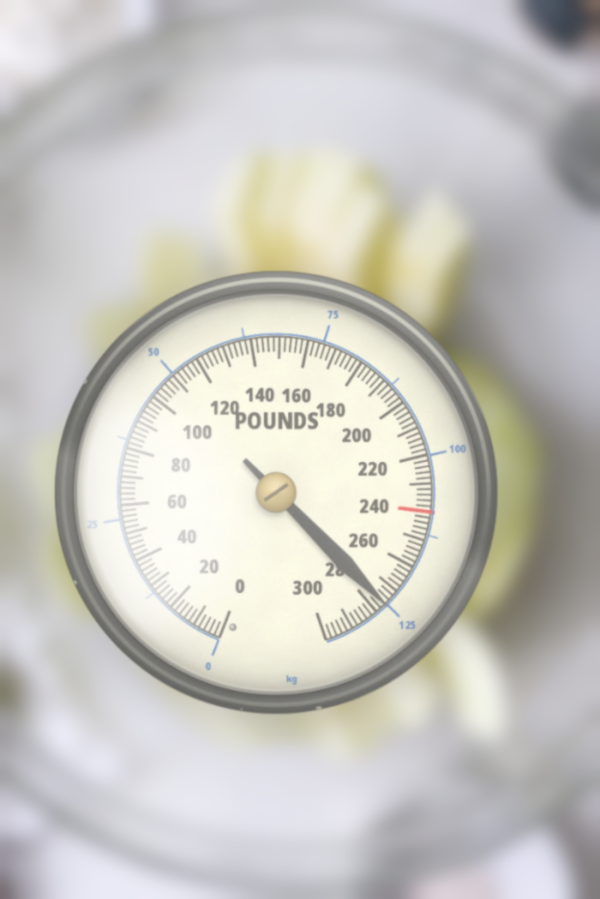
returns **276** lb
